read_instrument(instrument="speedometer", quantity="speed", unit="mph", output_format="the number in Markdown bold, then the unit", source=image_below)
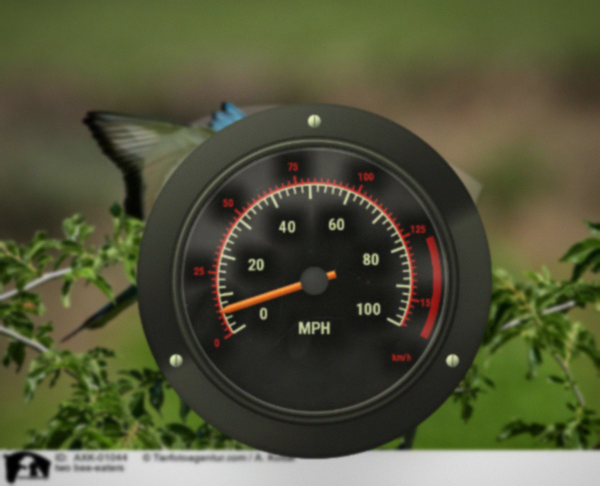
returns **6** mph
